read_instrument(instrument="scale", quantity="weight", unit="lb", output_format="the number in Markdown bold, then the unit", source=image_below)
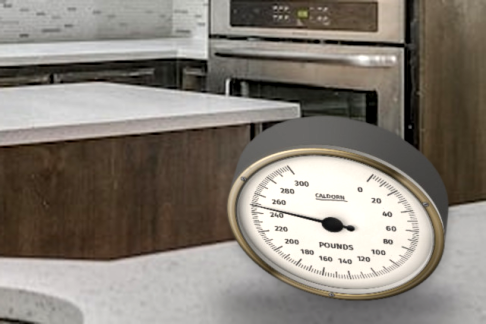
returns **250** lb
